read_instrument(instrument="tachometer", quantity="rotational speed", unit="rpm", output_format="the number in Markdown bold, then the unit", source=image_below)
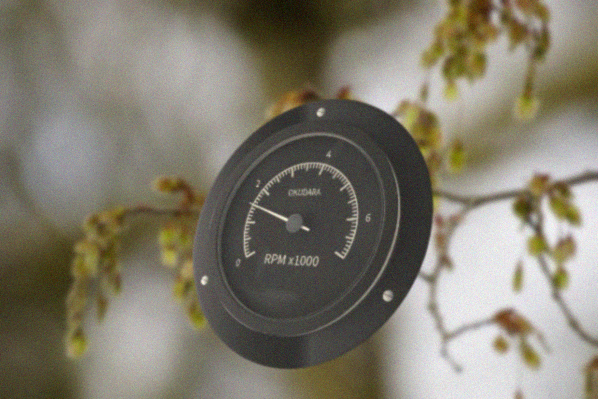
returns **1500** rpm
